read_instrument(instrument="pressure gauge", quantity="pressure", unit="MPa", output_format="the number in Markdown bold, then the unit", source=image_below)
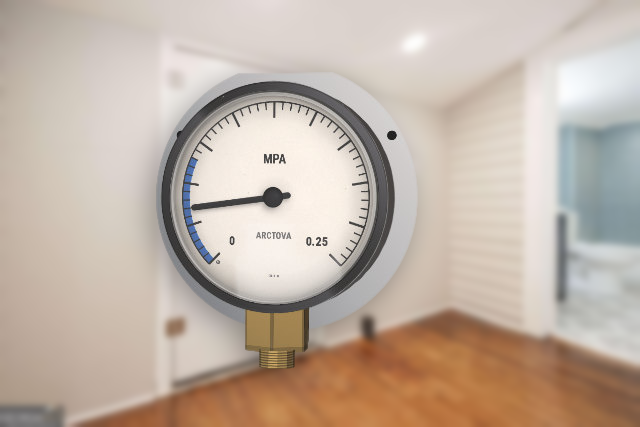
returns **0.035** MPa
